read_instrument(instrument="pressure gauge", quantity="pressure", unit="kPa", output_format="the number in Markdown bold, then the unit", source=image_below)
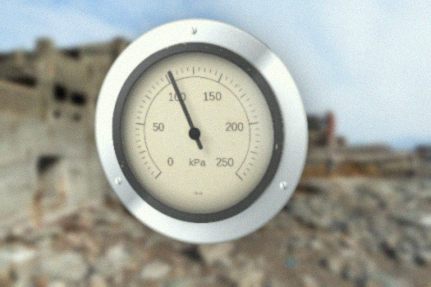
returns **105** kPa
